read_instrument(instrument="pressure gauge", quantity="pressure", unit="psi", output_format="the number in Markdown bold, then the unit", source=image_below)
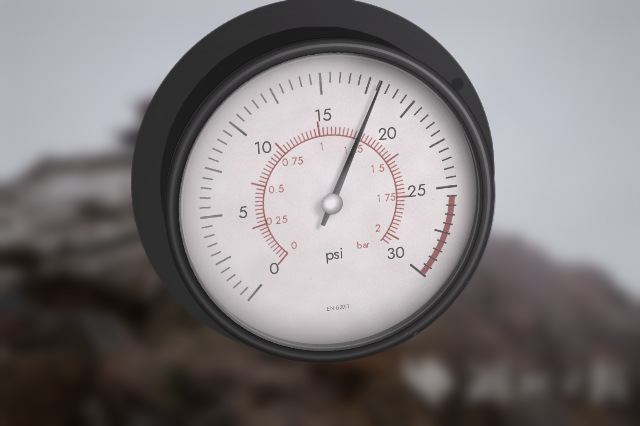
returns **18** psi
